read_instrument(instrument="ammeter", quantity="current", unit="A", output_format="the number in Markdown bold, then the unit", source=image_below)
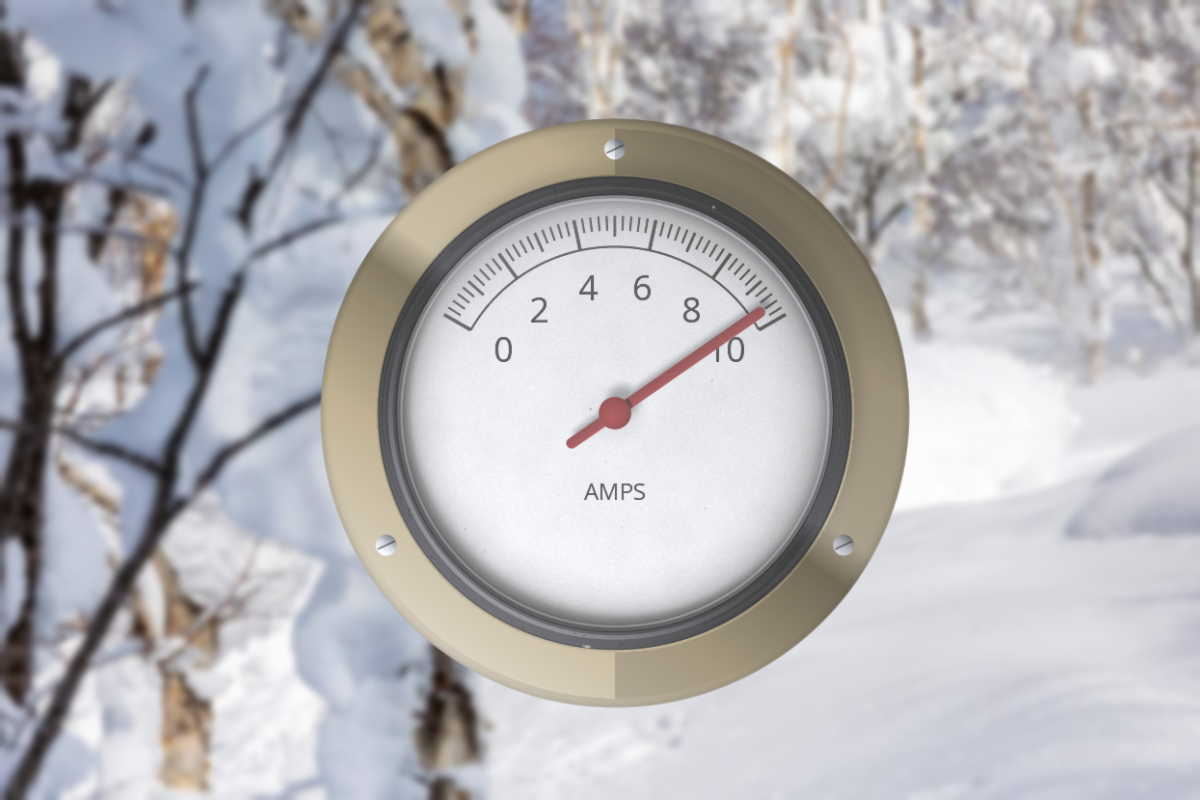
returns **9.6** A
